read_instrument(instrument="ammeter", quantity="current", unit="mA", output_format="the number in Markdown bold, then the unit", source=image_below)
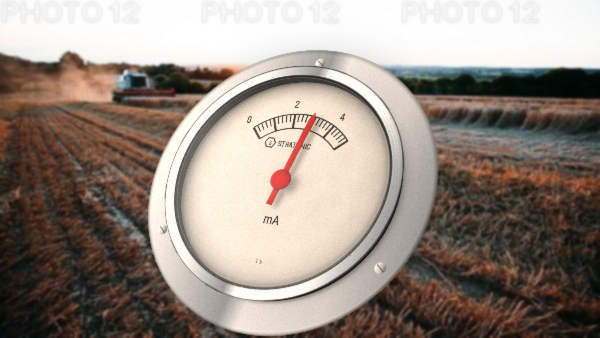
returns **3** mA
